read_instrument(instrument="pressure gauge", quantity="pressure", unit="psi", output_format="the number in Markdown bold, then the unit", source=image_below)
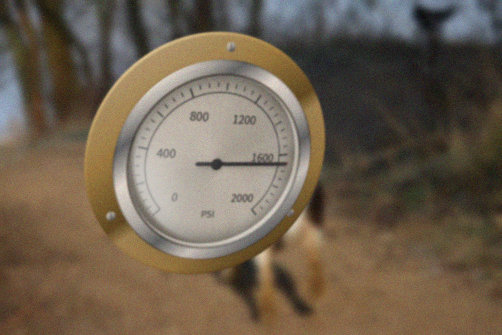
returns **1650** psi
